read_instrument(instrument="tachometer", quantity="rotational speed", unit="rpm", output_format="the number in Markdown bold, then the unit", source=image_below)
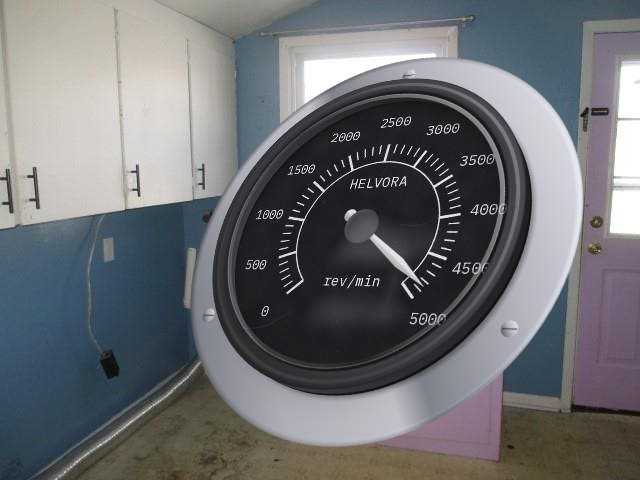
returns **4850** rpm
